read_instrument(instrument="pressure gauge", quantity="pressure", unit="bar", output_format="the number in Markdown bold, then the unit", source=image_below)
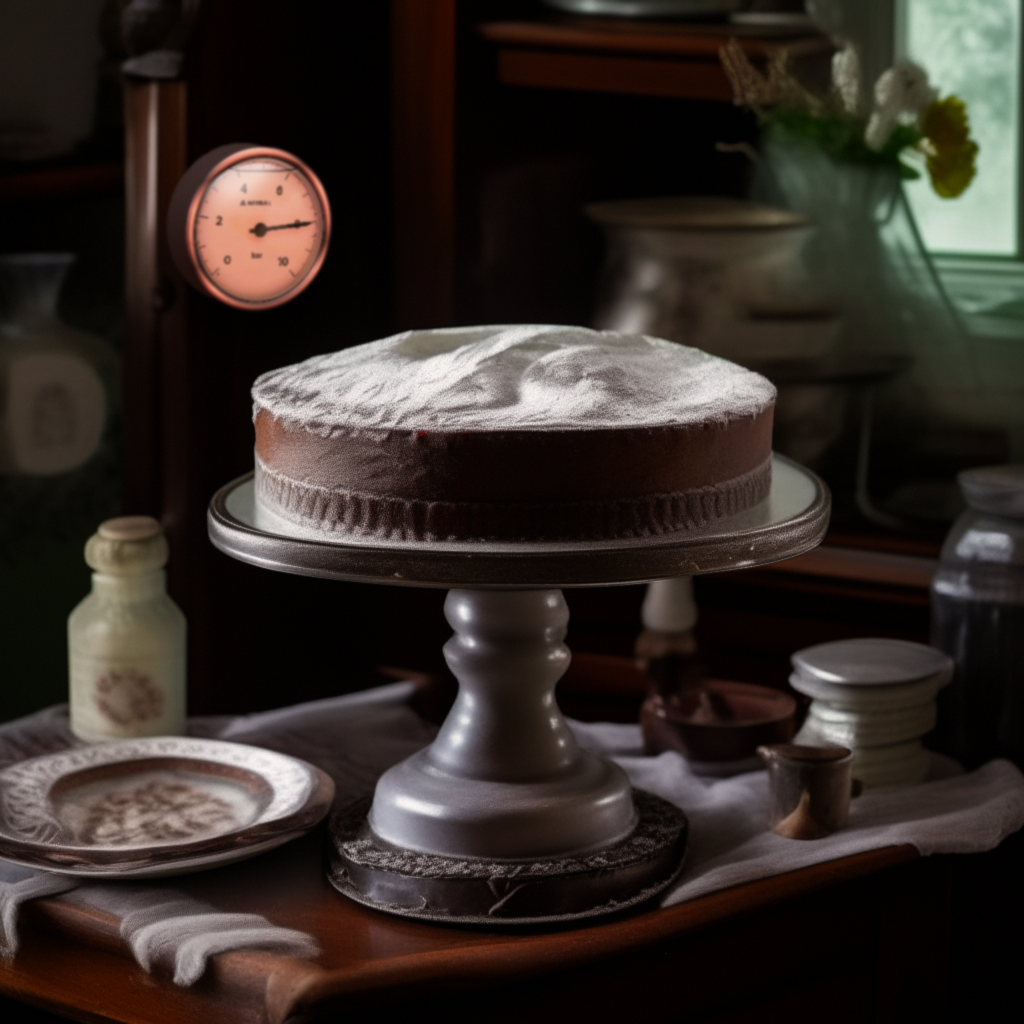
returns **8** bar
